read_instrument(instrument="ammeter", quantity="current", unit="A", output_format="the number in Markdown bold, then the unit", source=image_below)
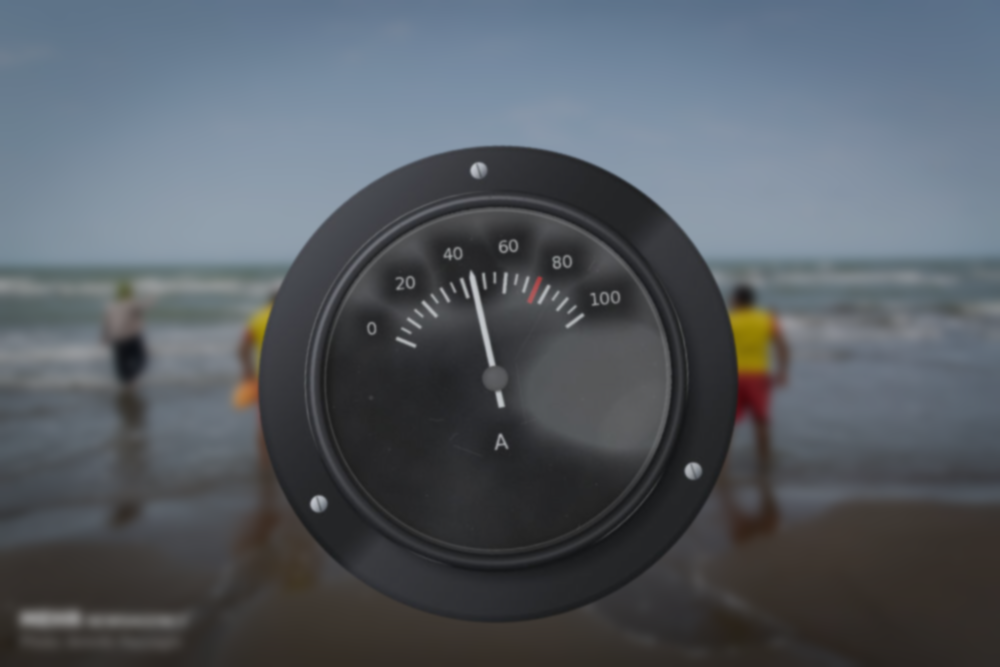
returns **45** A
